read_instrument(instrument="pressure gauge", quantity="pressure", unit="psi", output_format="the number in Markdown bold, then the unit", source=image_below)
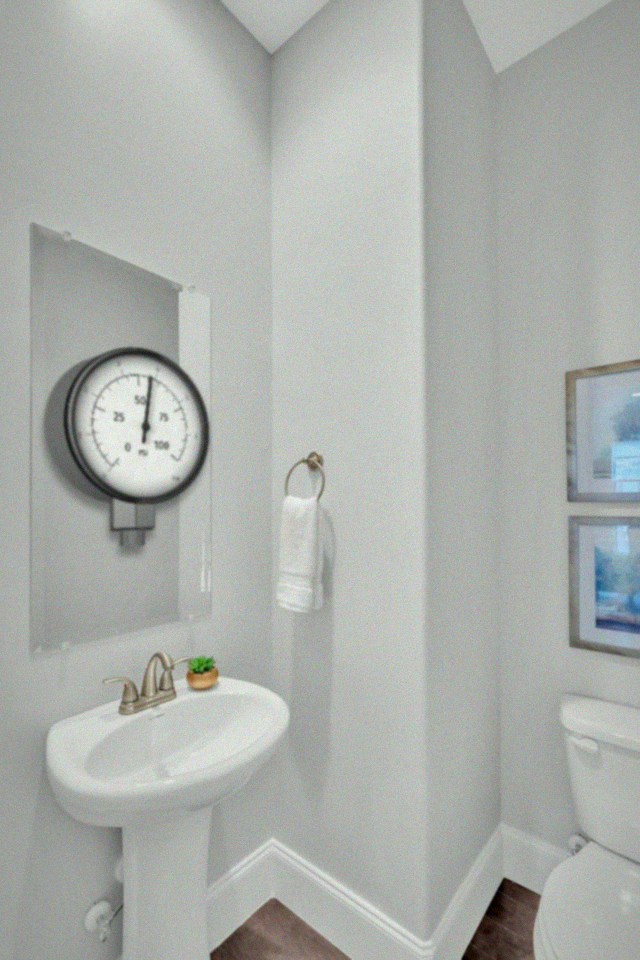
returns **55** psi
